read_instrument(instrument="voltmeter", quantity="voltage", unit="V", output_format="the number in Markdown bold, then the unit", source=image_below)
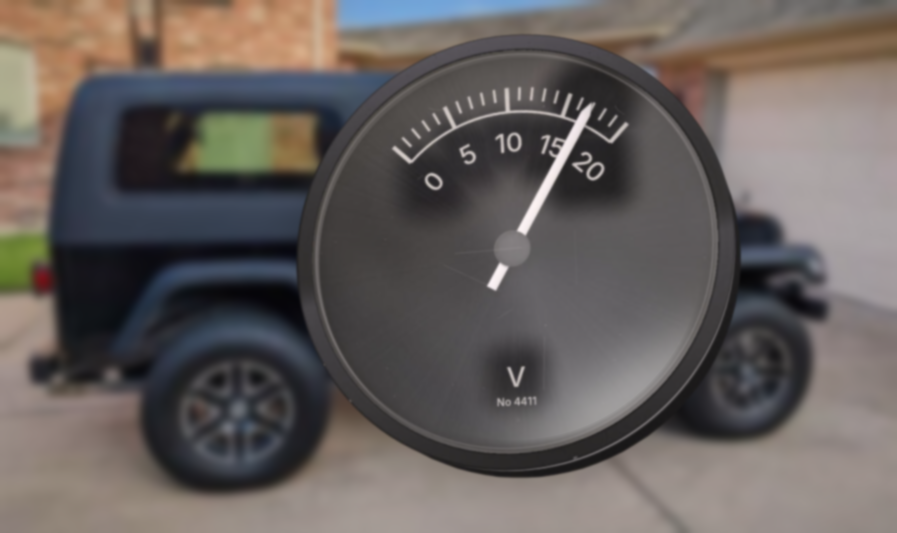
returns **17** V
